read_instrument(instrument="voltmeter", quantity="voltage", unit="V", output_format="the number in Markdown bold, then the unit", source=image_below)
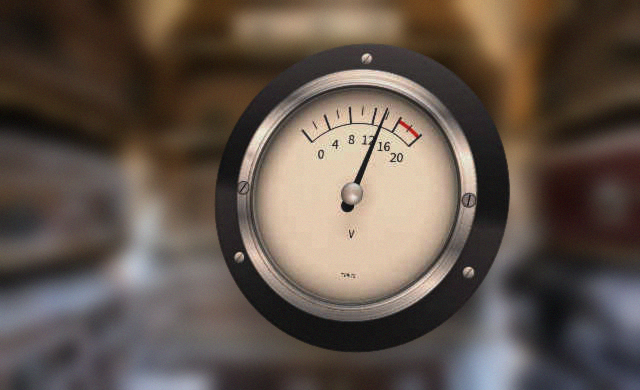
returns **14** V
